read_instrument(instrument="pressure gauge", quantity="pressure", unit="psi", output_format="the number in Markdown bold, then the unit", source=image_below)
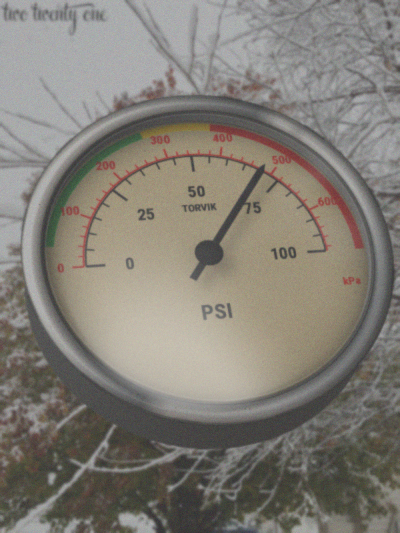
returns **70** psi
